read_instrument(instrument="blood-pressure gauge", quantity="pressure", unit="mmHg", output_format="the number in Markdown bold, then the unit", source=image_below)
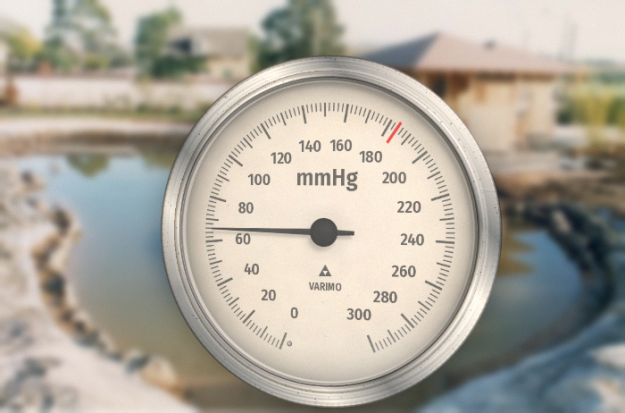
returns **66** mmHg
